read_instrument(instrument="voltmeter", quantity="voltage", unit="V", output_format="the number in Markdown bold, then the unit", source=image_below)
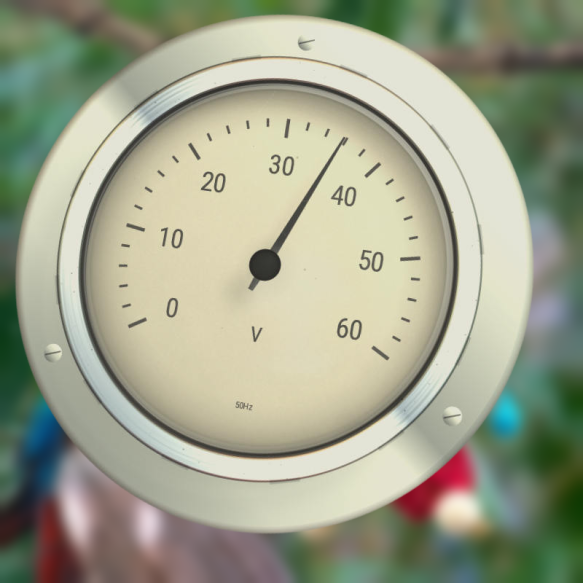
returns **36** V
